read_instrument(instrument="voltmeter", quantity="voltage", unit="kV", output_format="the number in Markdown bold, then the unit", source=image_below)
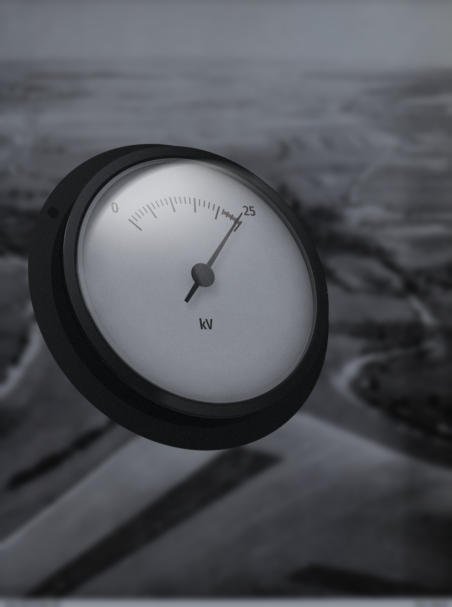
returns **24** kV
